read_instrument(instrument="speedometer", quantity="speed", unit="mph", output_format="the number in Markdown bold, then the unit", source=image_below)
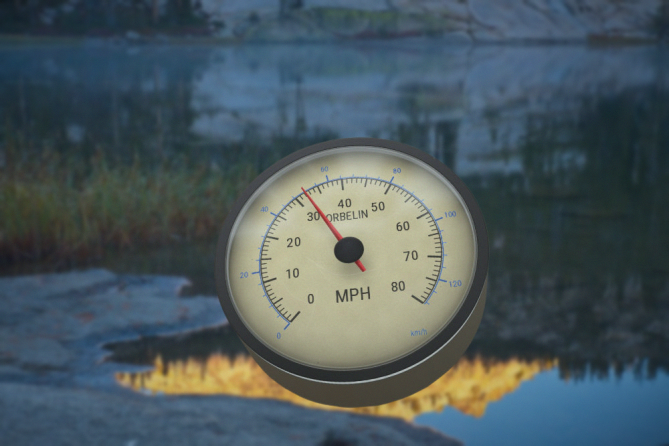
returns **32** mph
